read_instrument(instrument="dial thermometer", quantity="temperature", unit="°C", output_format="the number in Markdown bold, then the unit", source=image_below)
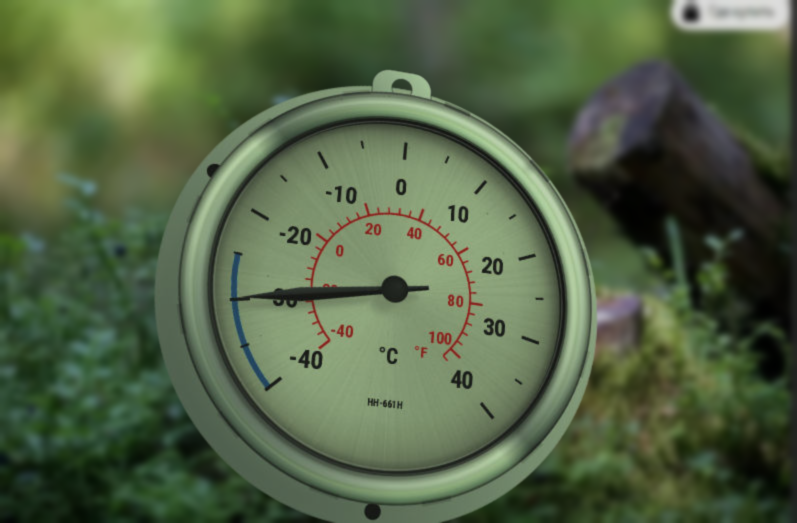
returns **-30** °C
